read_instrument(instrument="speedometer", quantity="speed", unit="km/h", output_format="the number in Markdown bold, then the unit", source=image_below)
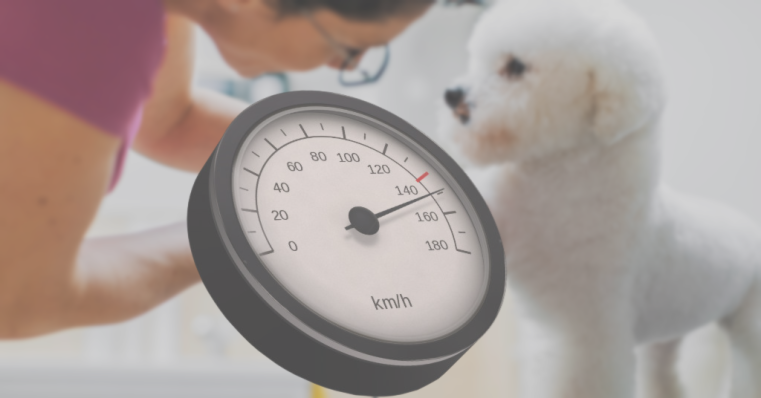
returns **150** km/h
